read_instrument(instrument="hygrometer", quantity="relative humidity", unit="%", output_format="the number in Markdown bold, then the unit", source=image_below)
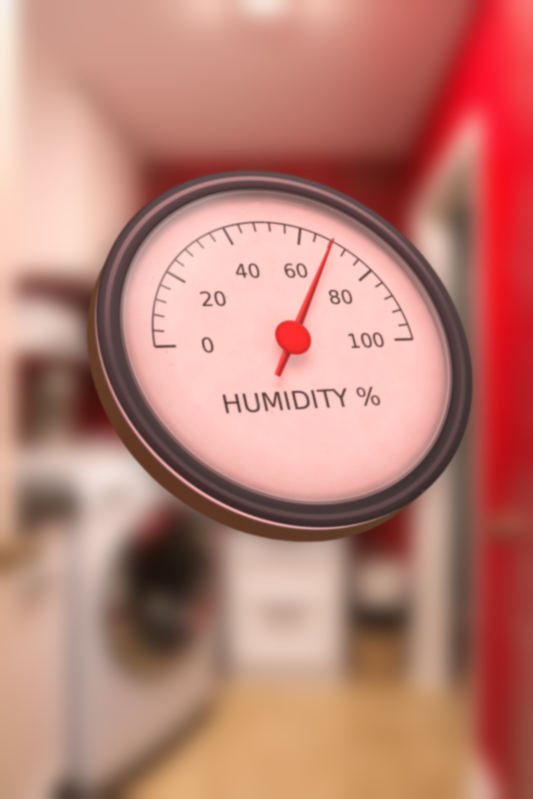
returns **68** %
